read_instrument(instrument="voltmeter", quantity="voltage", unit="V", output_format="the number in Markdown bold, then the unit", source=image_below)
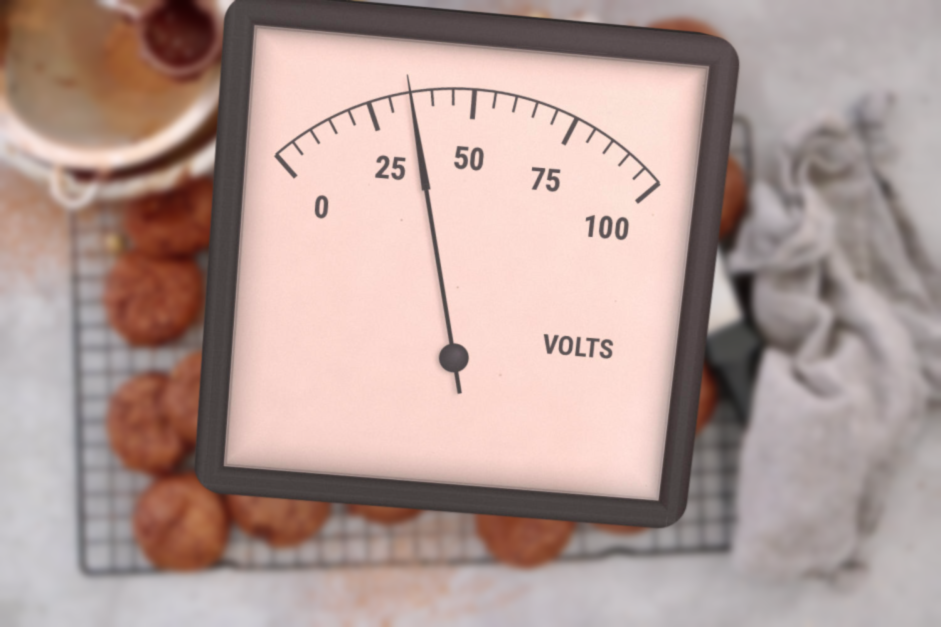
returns **35** V
